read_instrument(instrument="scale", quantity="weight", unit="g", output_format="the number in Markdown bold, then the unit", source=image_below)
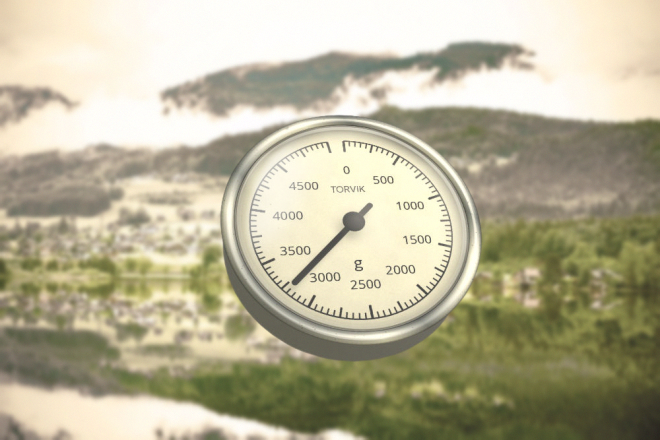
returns **3200** g
